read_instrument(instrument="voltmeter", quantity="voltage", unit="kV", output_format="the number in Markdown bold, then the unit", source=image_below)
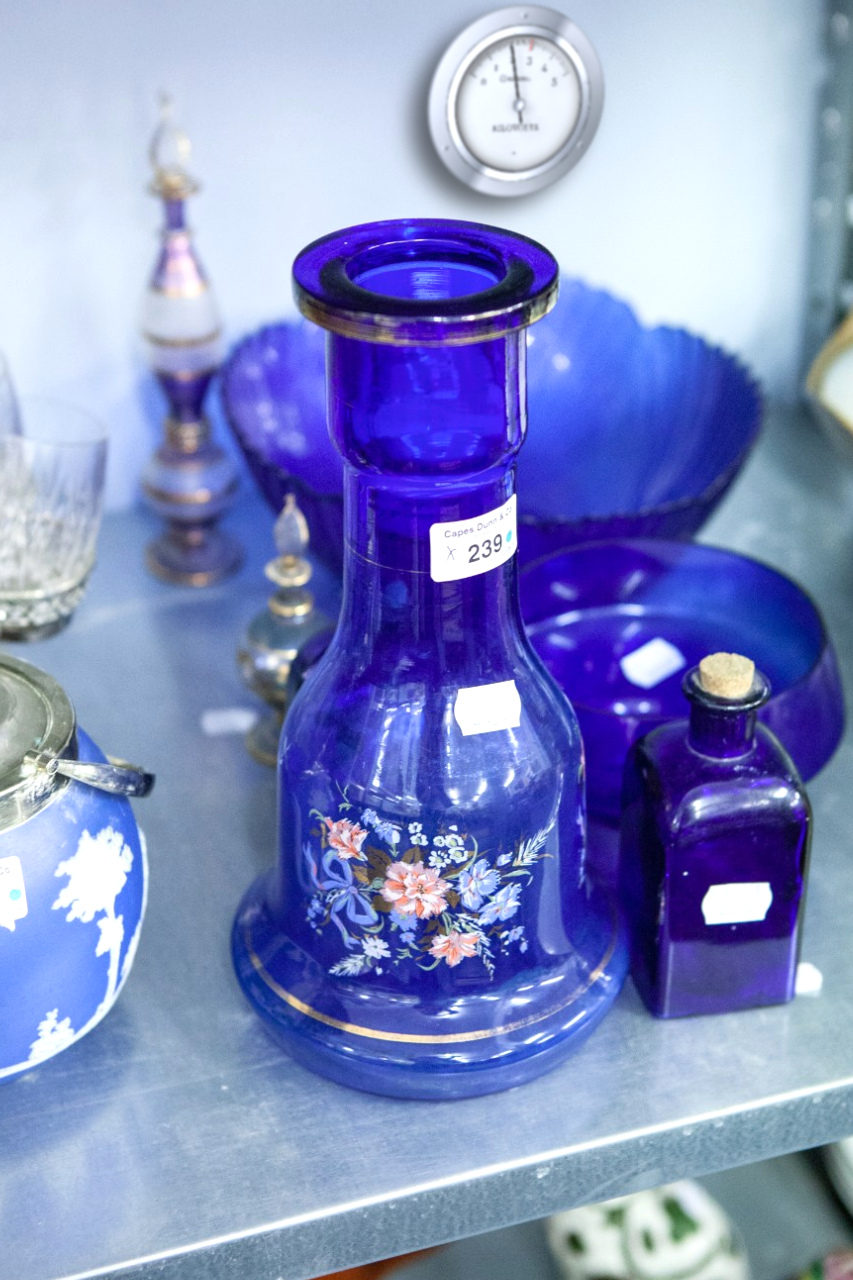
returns **2** kV
